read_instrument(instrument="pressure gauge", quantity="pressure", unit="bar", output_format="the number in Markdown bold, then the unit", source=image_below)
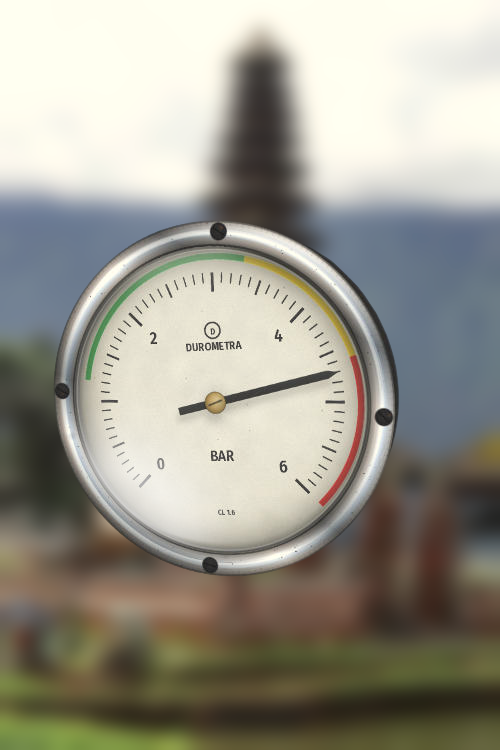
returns **4.7** bar
